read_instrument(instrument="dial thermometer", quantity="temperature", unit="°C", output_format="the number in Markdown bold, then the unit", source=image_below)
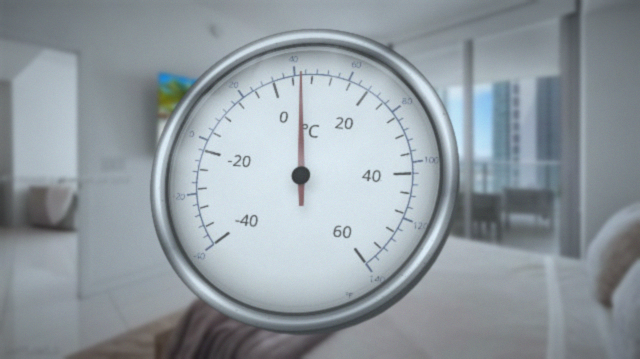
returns **6** °C
